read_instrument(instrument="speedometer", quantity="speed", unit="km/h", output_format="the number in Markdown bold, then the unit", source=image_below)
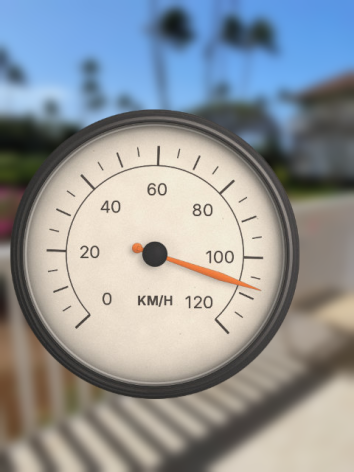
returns **107.5** km/h
